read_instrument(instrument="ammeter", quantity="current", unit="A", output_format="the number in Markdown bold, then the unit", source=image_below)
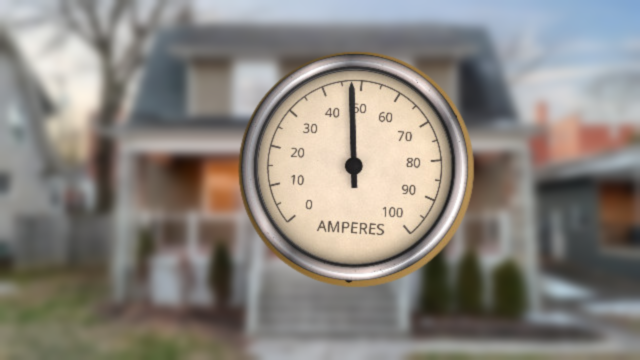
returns **47.5** A
